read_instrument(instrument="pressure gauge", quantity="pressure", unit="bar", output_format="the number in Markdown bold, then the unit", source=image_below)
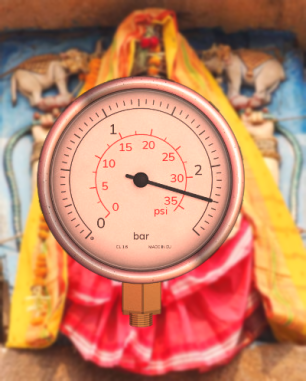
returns **2.25** bar
